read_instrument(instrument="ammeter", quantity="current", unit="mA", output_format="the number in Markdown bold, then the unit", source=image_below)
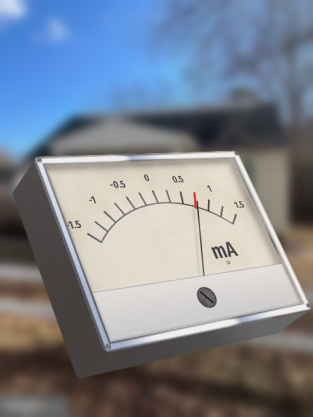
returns **0.75** mA
